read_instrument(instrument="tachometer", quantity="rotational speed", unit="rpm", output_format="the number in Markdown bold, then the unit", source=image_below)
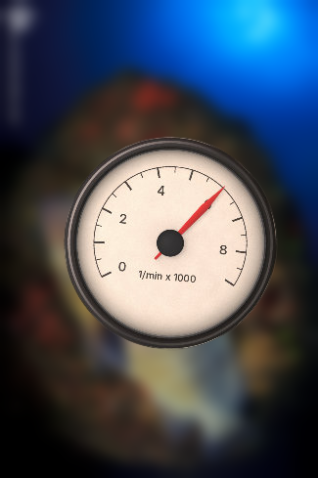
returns **6000** rpm
